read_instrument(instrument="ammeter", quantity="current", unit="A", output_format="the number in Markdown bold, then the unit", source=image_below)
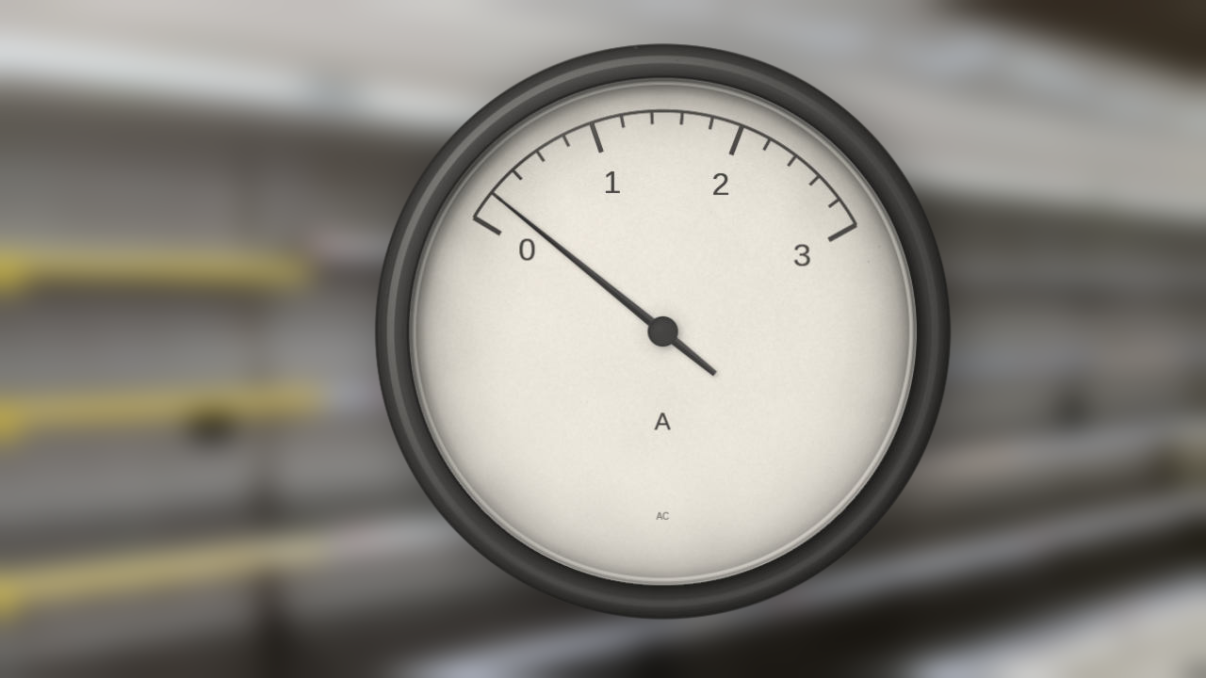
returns **0.2** A
